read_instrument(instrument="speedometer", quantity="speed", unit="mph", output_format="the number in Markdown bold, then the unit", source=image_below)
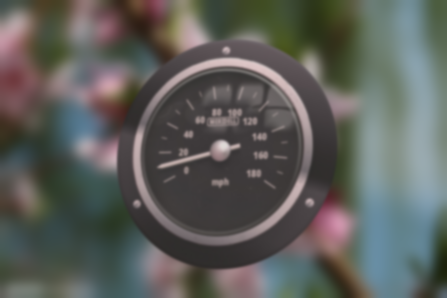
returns **10** mph
